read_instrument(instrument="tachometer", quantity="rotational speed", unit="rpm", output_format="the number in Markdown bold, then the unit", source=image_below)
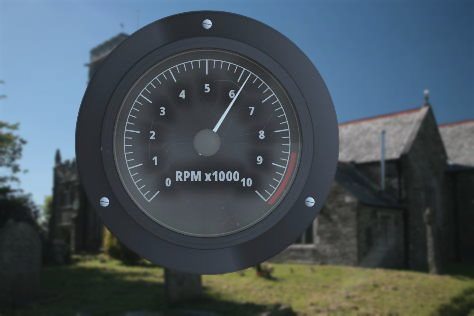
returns **6200** rpm
